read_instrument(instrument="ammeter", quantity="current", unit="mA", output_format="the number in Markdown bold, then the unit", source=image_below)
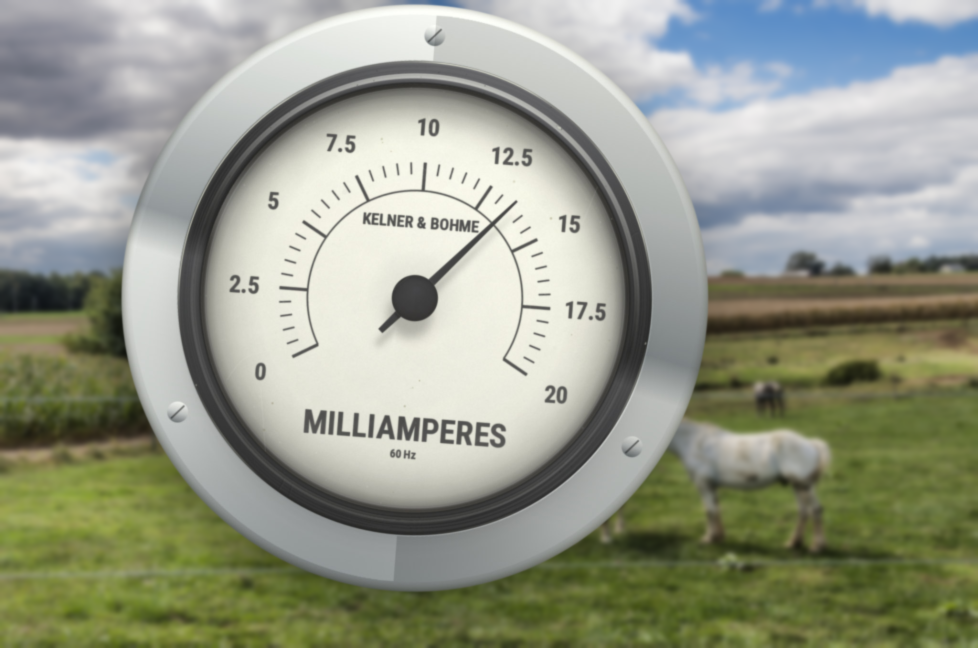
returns **13.5** mA
